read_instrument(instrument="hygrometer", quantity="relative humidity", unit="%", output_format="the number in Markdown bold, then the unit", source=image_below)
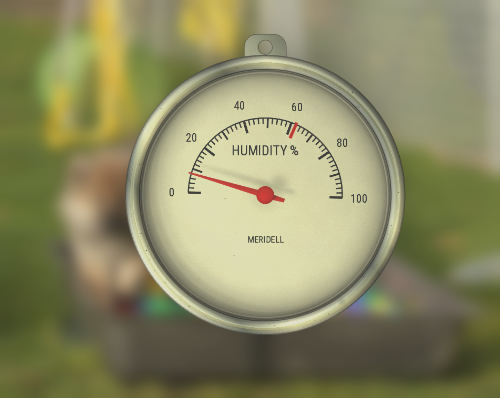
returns **8** %
